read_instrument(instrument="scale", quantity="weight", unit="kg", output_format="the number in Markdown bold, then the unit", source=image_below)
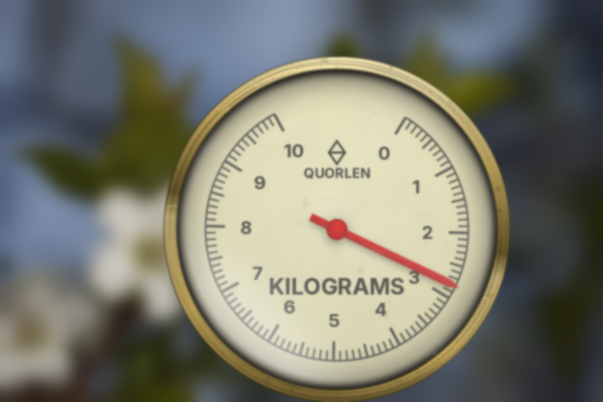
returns **2.8** kg
